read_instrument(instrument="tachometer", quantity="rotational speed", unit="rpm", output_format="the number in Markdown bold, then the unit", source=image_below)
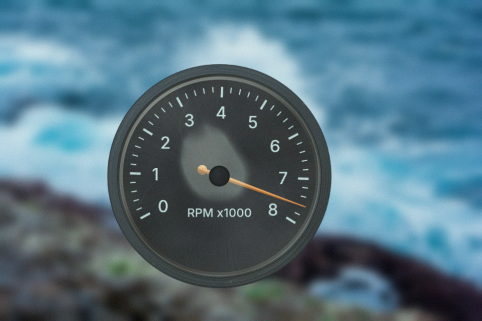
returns **7600** rpm
